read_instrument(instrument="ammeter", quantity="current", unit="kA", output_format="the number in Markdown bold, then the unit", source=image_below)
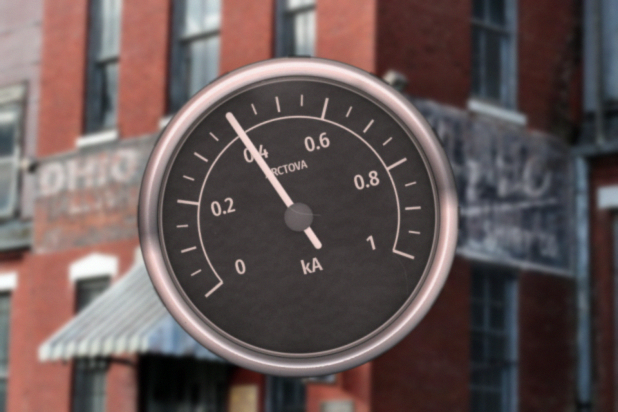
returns **0.4** kA
